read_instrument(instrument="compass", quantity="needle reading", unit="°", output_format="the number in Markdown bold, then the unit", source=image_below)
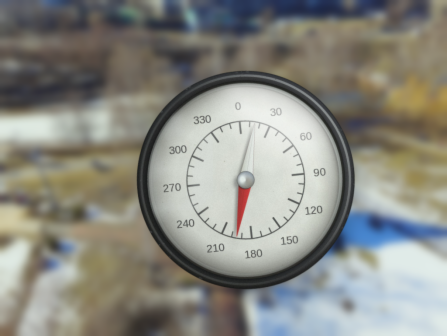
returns **195** °
